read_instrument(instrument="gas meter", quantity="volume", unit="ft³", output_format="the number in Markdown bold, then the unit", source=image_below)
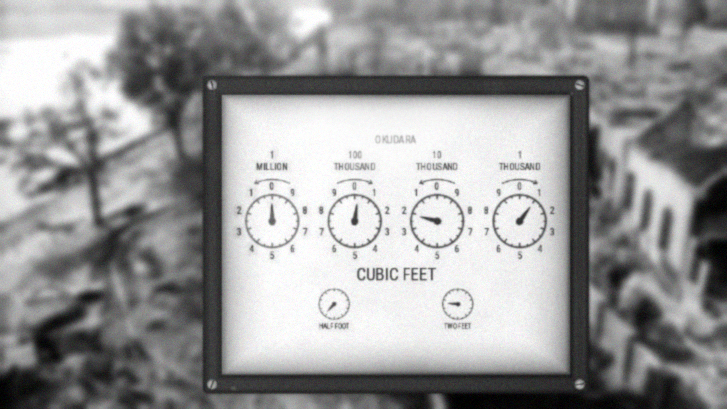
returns **2100** ft³
